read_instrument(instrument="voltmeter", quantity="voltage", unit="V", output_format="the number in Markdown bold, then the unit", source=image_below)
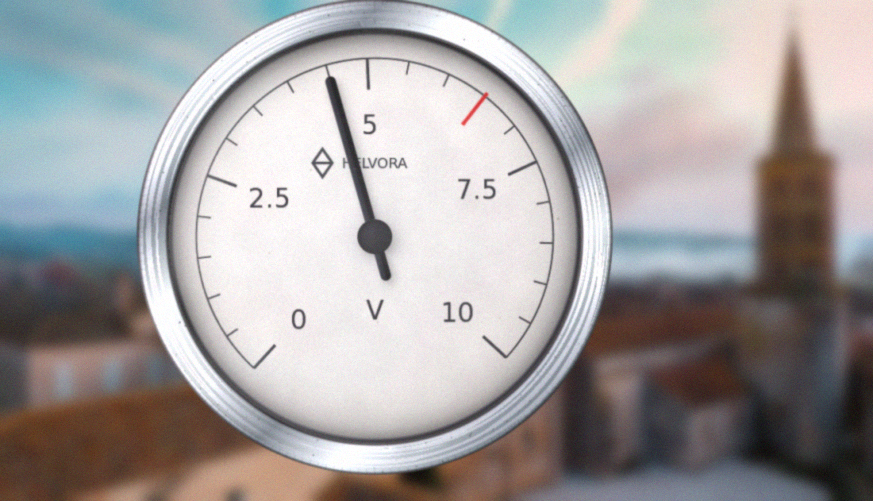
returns **4.5** V
